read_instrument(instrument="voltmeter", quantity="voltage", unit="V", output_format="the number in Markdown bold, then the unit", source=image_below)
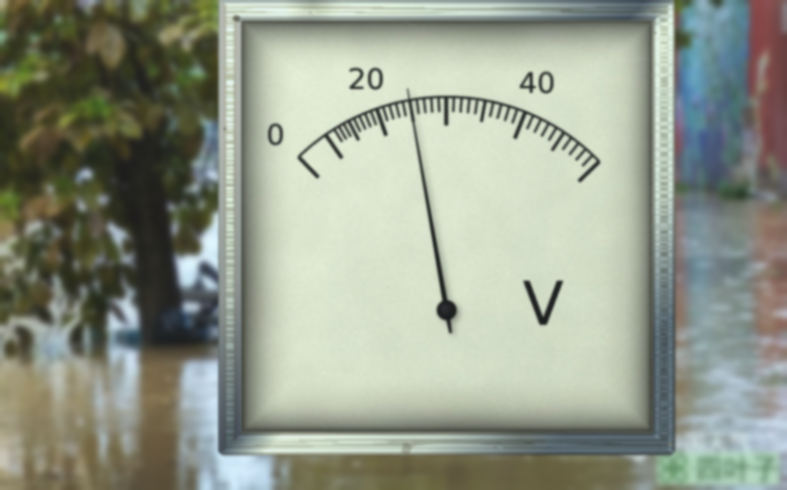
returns **25** V
